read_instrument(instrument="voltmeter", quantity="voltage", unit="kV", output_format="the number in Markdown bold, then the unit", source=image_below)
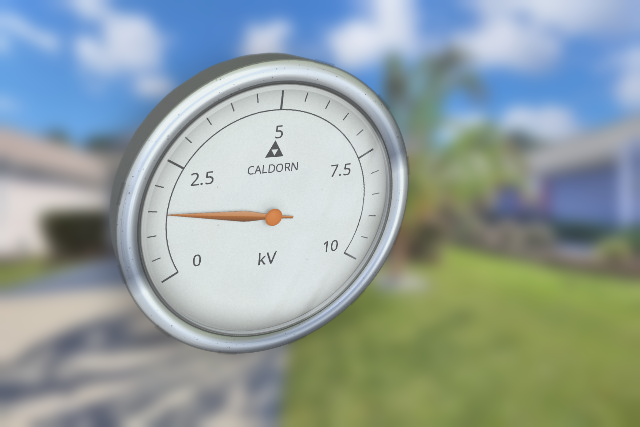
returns **1.5** kV
